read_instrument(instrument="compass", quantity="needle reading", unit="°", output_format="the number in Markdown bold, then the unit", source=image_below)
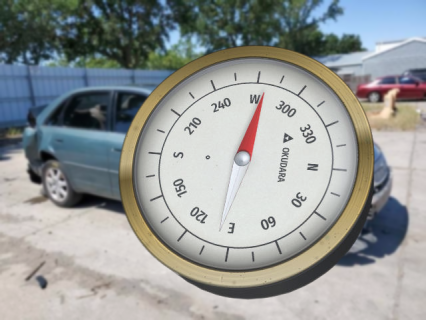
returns **277.5** °
